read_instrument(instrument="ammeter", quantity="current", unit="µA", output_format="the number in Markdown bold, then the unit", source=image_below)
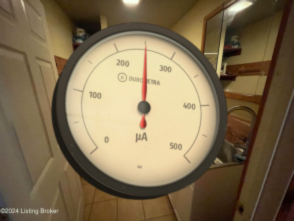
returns **250** µA
